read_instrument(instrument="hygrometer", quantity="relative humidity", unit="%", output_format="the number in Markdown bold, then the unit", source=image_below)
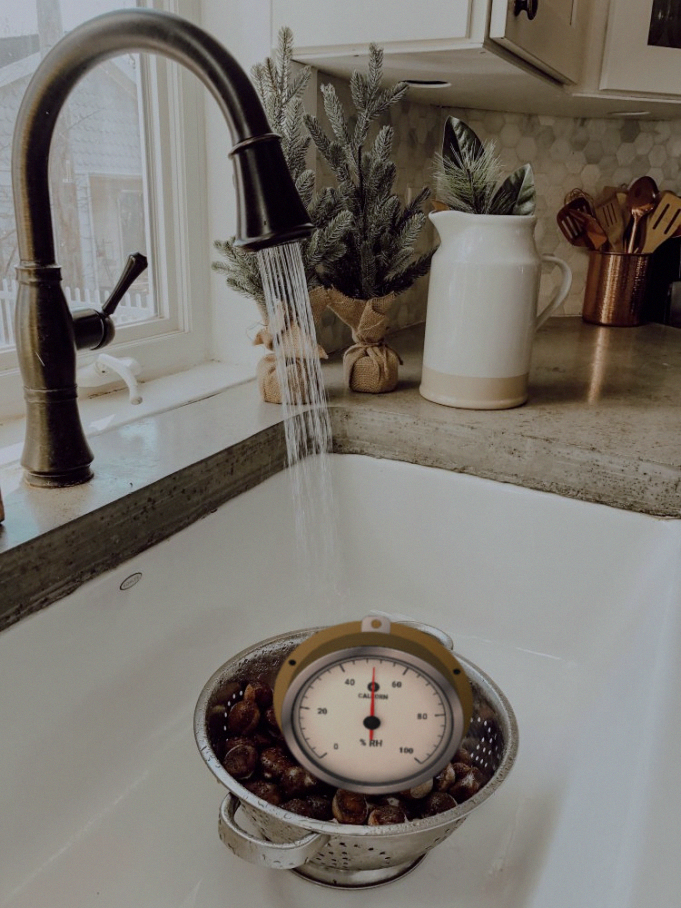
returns **50** %
